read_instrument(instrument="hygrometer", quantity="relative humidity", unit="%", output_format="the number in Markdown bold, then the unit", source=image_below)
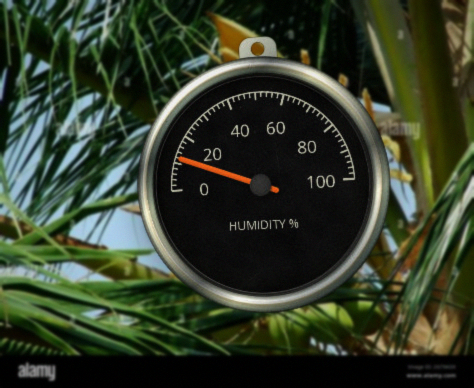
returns **12** %
